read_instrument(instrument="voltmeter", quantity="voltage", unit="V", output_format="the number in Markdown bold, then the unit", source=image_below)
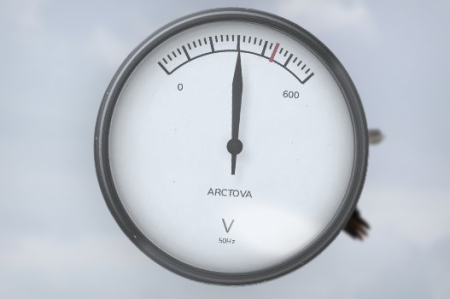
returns **300** V
